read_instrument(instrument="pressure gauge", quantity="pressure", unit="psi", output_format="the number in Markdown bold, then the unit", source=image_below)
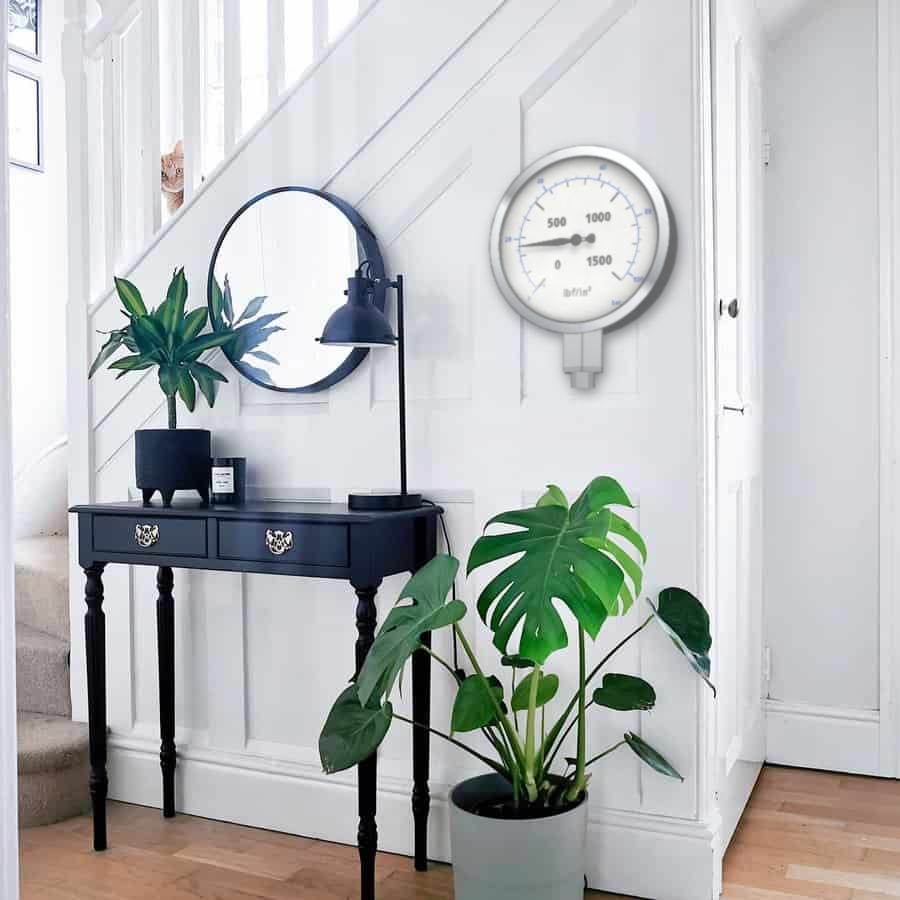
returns **250** psi
